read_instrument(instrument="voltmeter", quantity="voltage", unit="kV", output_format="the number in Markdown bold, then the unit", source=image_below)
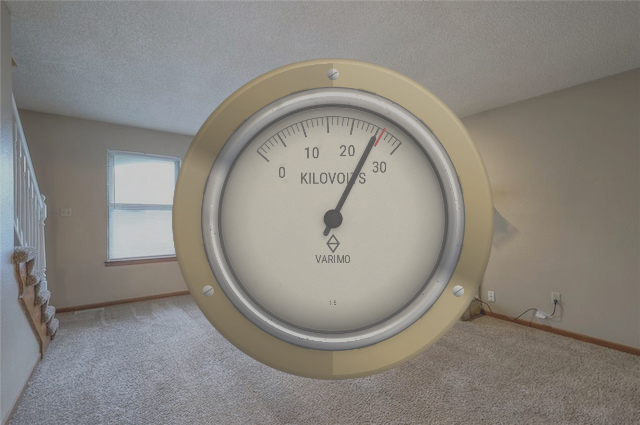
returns **25** kV
